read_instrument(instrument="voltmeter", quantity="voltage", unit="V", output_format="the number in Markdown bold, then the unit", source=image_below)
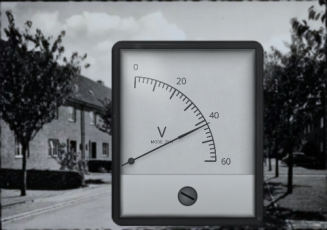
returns **42** V
